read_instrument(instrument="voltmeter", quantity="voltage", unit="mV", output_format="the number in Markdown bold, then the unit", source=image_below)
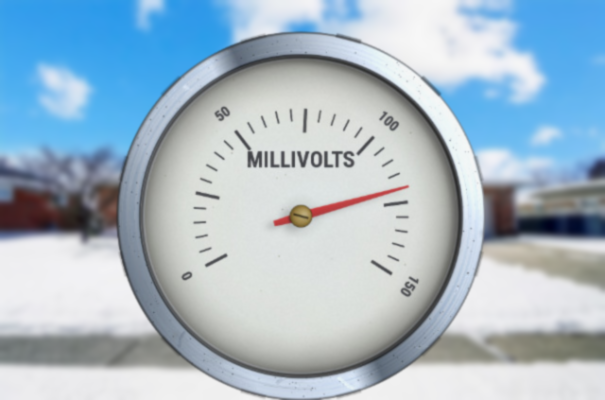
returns **120** mV
